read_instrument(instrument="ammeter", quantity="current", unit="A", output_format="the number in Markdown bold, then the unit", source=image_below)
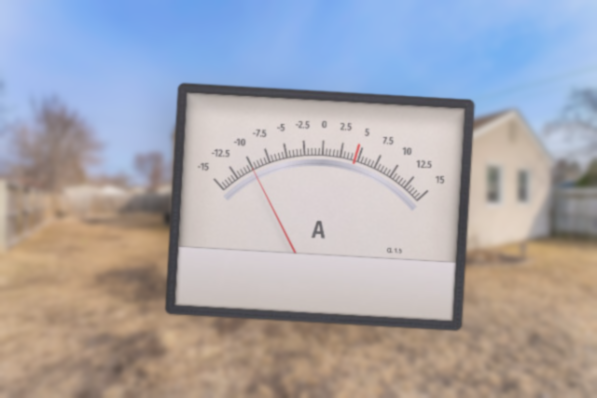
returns **-10** A
